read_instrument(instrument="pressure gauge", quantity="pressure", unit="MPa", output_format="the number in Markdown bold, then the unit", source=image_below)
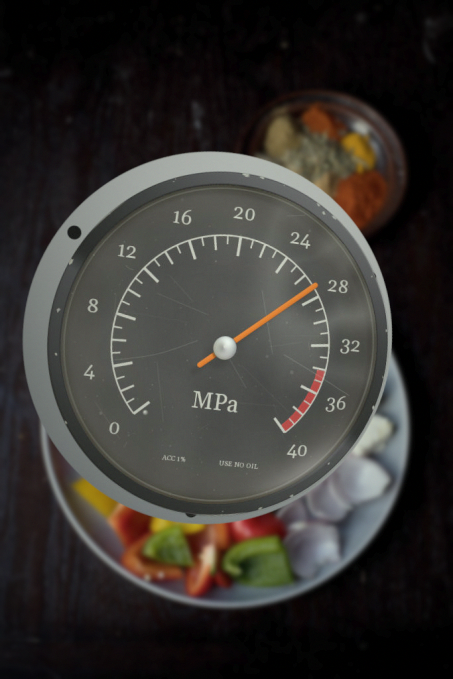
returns **27** MPa
